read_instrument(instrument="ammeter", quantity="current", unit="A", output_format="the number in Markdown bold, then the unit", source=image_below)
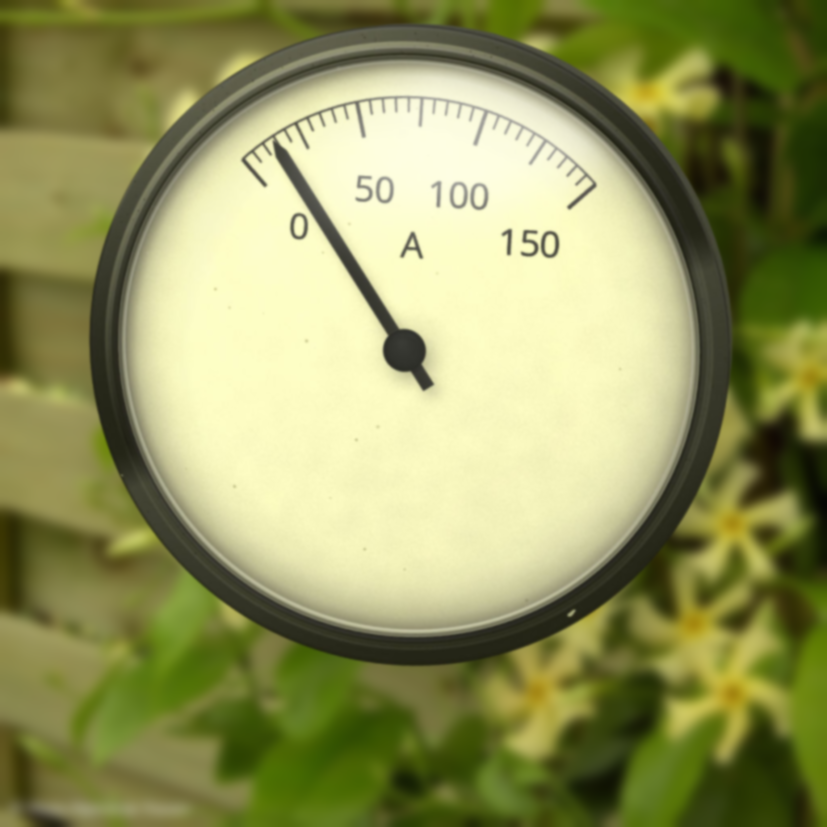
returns **15** A
